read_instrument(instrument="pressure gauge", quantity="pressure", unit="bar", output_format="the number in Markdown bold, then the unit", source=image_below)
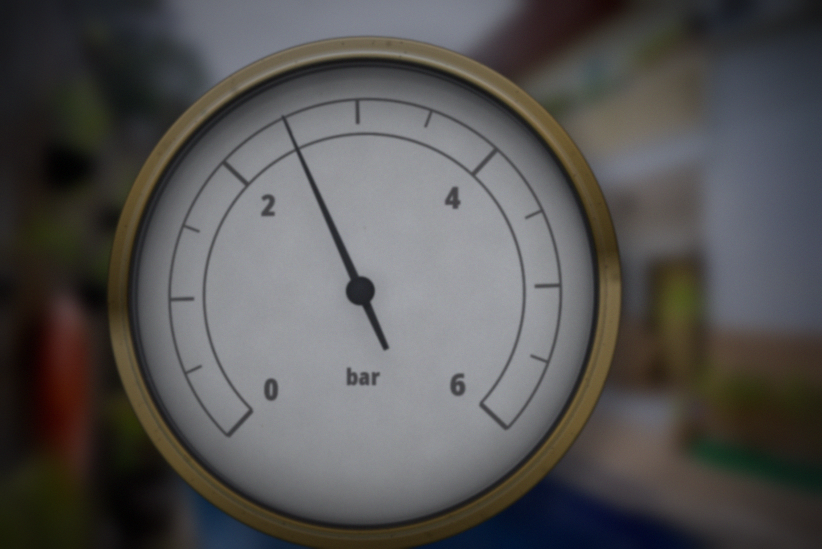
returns **2.5** bar
